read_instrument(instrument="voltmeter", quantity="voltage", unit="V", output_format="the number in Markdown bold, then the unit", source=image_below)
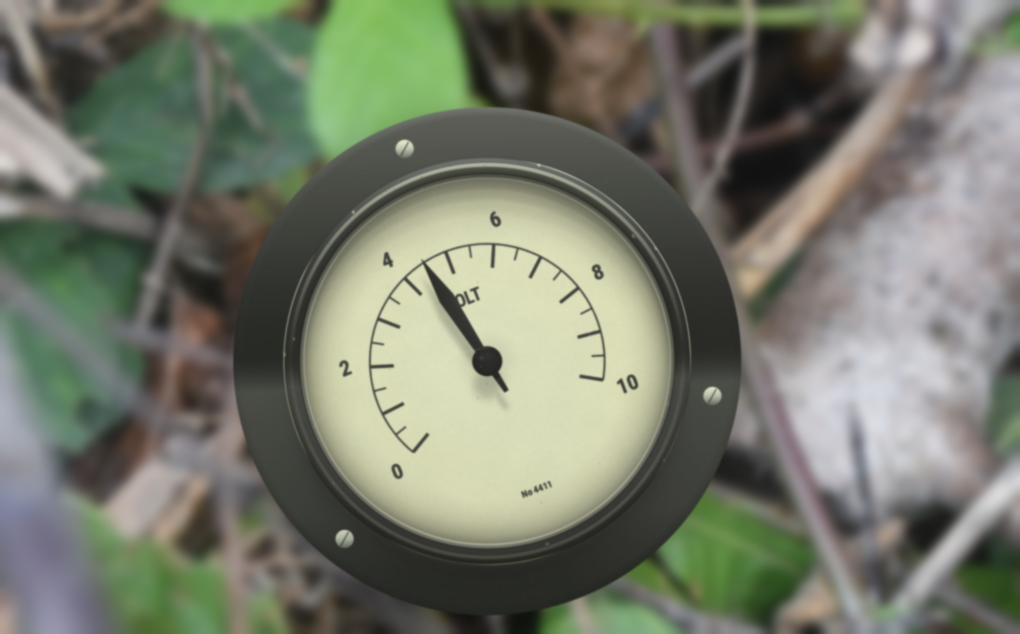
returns **4.5** V
